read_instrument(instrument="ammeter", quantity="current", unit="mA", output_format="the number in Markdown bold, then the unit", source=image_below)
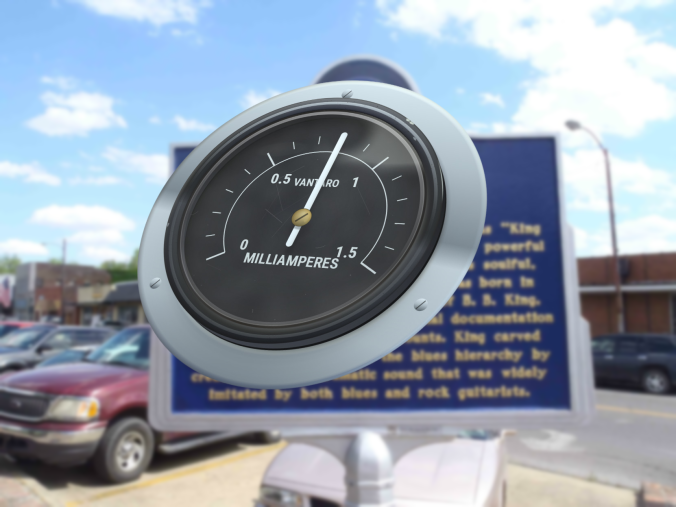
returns **0.8** mA
